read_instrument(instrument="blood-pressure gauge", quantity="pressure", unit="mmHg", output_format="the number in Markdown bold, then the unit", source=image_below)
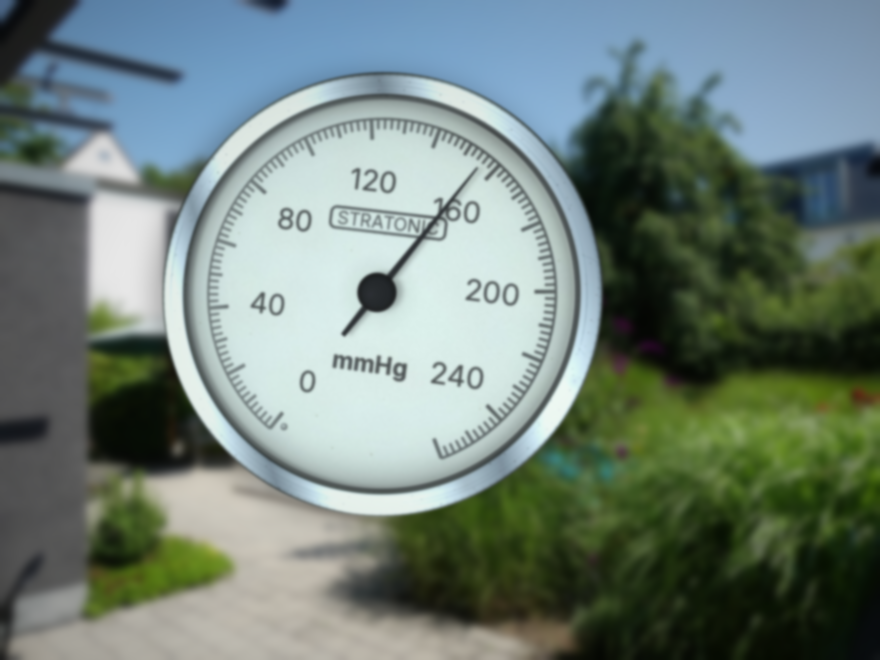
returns **156** mmHg
